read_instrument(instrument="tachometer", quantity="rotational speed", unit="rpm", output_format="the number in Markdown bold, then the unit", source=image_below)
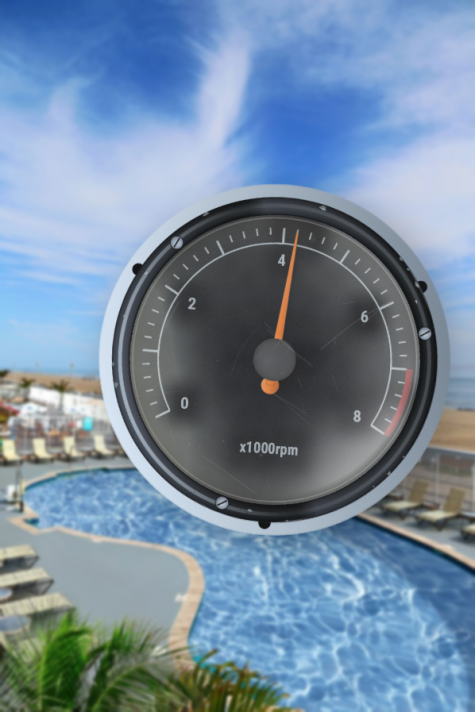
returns **4200** rpm
